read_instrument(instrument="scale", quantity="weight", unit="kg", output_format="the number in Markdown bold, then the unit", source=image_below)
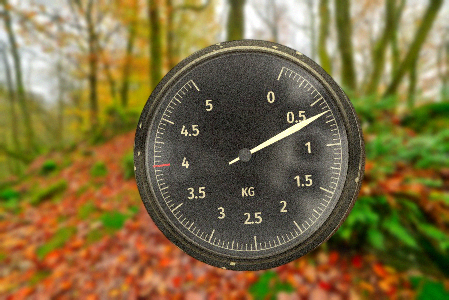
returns **0.65** kg
